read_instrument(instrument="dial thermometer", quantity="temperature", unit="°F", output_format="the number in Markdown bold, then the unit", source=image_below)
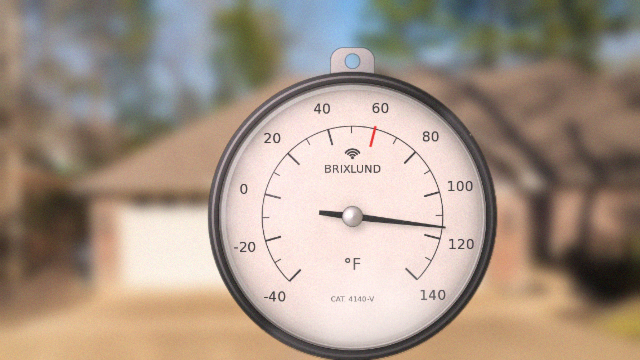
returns **115** °F
